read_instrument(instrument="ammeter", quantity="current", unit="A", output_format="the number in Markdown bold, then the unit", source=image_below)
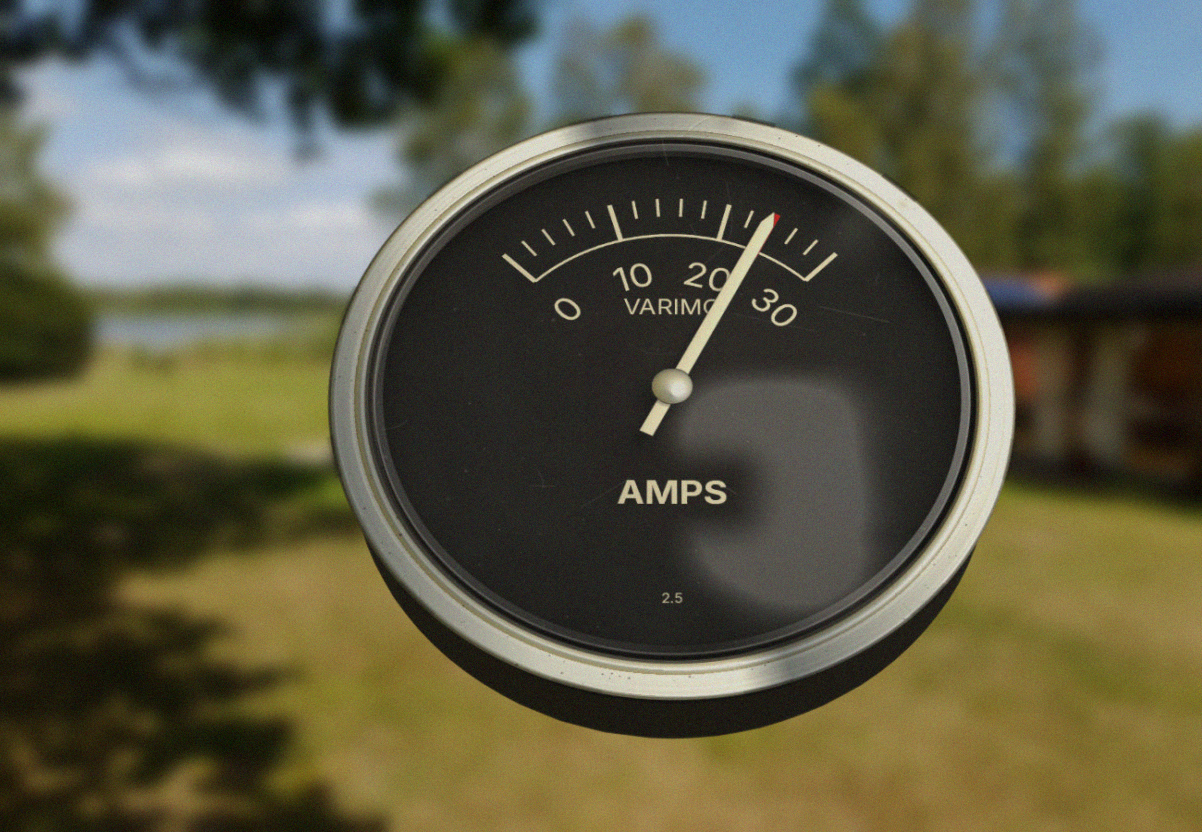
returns **24** A
